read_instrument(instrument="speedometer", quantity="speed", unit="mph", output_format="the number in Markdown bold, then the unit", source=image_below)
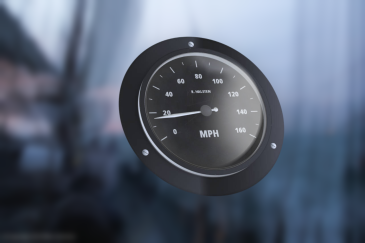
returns **15** mph
